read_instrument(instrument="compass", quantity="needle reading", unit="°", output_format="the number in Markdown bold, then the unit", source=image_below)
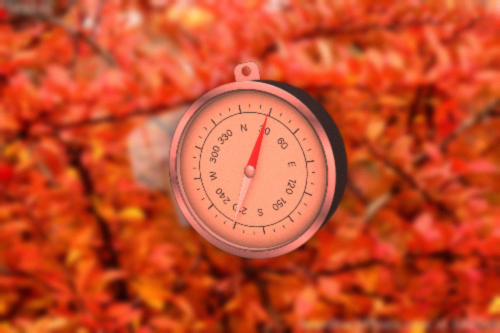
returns **30** °
